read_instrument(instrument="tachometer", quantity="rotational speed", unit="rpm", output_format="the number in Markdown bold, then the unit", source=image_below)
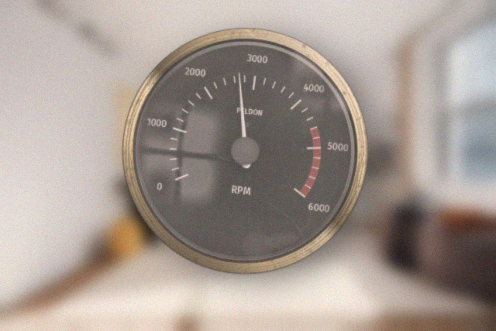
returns **2700** rpm
